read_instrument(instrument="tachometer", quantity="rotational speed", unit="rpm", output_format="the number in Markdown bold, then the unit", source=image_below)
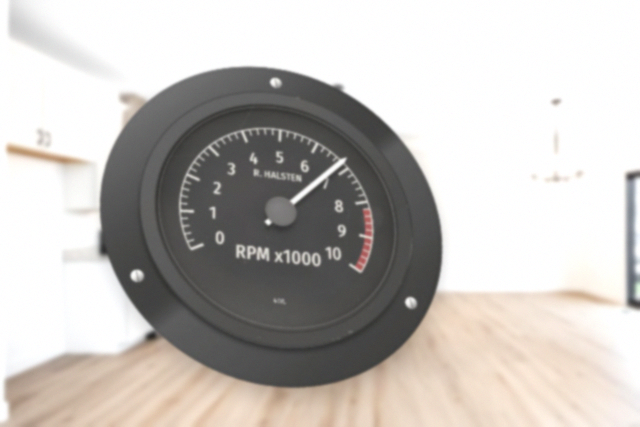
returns **6800** rpm
